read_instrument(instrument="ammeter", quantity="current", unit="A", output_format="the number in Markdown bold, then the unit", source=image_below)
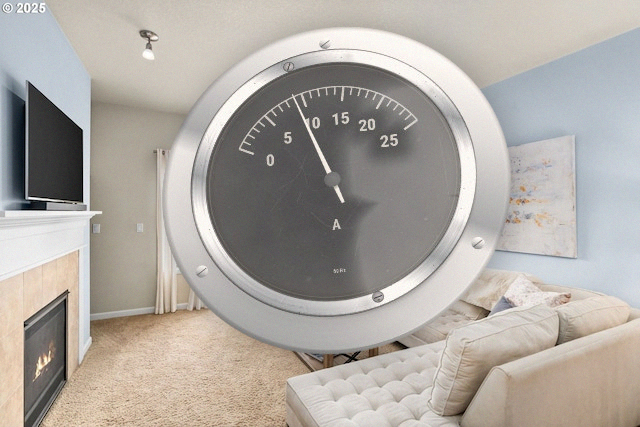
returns **9** A
